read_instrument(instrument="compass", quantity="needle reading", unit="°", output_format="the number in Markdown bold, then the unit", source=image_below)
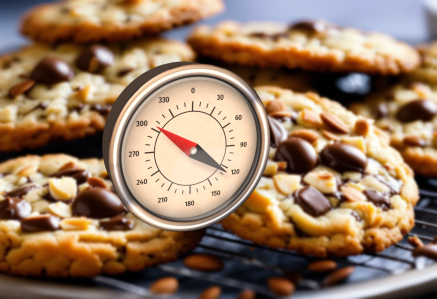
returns **305** °
